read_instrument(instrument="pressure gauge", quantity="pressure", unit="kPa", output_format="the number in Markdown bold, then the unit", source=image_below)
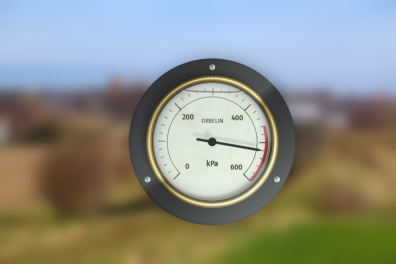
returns **520** kPa
